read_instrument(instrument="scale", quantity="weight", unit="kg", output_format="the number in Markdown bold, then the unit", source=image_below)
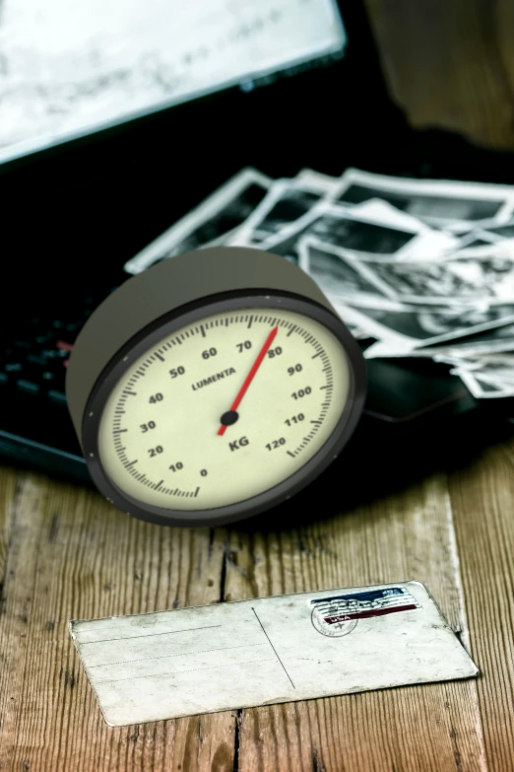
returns **75** kg
